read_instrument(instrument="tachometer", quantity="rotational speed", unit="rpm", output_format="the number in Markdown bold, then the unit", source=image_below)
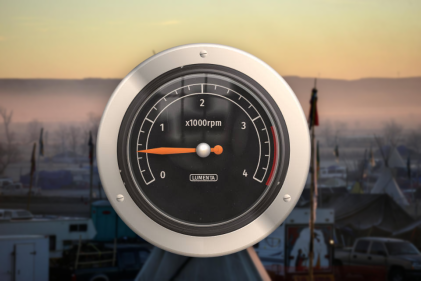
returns **500** rpm
